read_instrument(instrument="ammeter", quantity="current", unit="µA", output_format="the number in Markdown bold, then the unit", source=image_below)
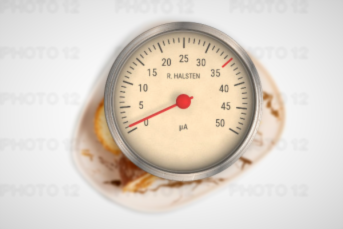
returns **1** µA
